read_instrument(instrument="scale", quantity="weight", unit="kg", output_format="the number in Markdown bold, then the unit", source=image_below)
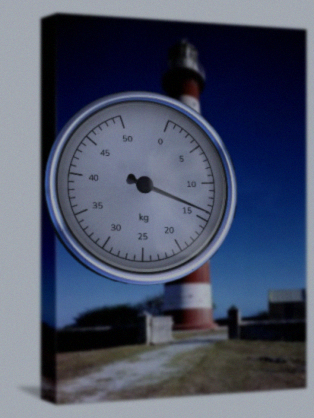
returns **14** kg
